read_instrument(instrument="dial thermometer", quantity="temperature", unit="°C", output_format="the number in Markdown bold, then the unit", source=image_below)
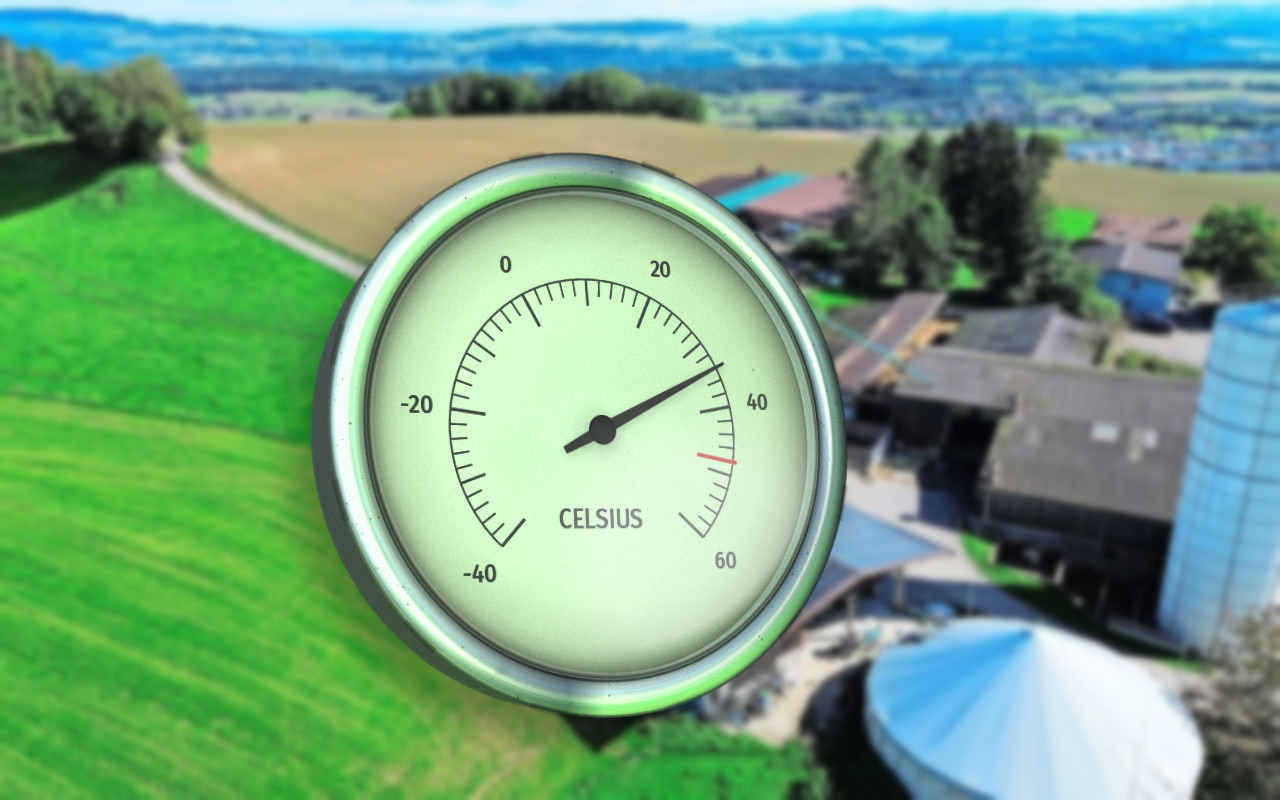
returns **34** °C
